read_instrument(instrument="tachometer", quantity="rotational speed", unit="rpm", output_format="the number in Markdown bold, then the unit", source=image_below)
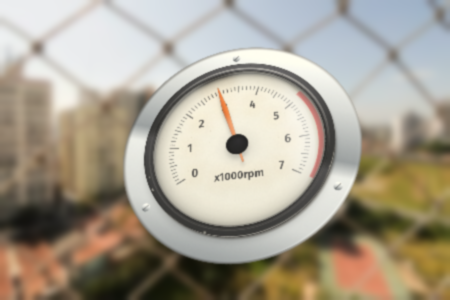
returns **3000** rpm
